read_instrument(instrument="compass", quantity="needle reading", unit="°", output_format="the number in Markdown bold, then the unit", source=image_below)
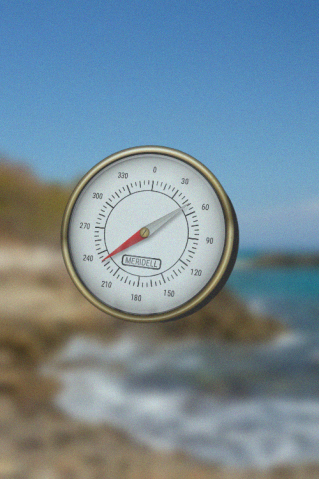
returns **230** °
